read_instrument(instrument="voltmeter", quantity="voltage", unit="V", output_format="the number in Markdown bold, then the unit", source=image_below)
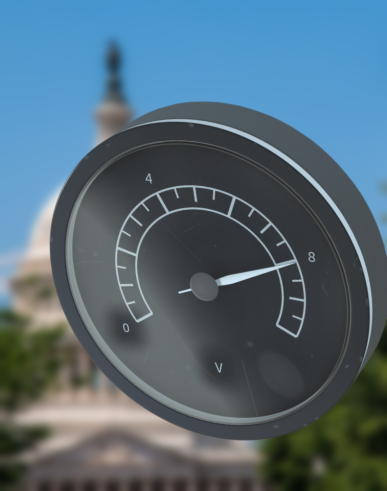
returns **8** V
